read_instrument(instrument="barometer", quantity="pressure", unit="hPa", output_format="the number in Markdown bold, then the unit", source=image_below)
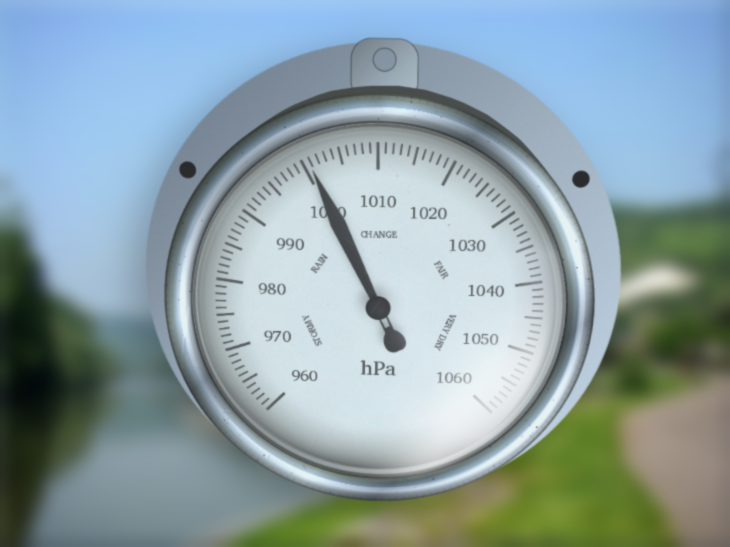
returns **1001** hPa
